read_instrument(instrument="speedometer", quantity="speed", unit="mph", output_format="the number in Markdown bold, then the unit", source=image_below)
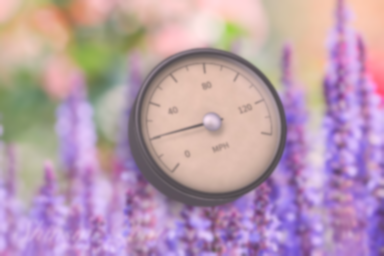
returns **20** mph
